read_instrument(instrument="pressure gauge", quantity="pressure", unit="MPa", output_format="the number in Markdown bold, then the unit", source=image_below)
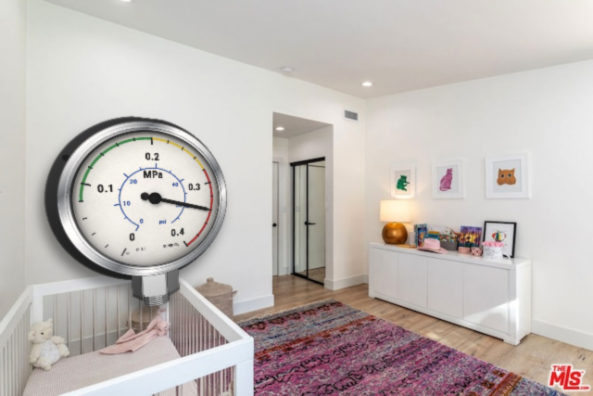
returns **0.34** MPa
